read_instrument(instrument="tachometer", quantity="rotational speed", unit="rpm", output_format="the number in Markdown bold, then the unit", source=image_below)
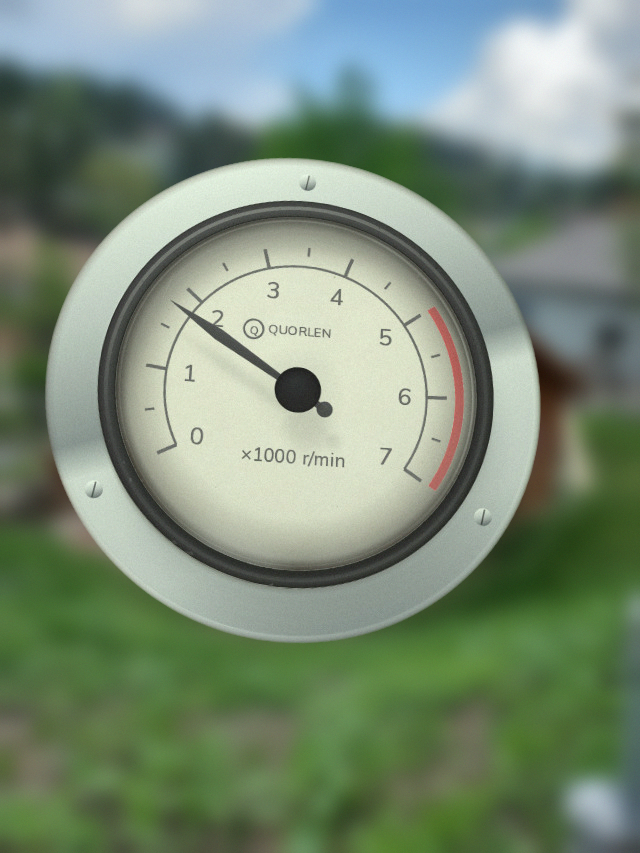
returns **1750** rpm
